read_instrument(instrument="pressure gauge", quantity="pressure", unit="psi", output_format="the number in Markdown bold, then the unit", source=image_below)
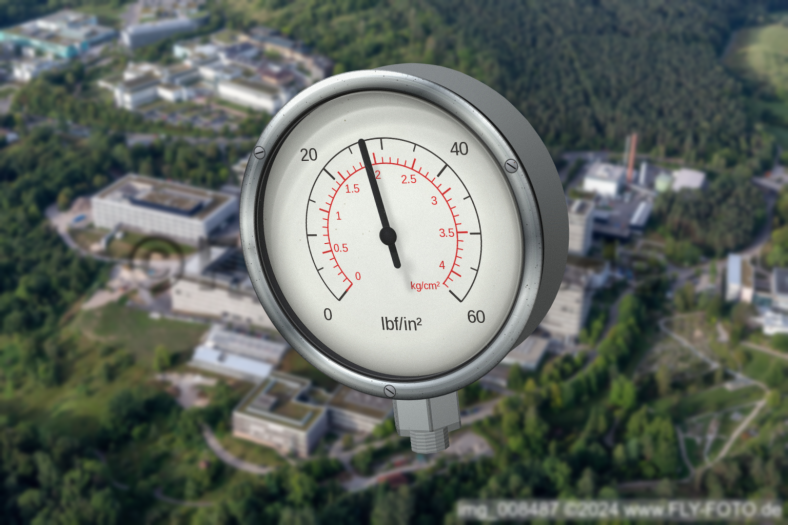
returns **27.5** psi
